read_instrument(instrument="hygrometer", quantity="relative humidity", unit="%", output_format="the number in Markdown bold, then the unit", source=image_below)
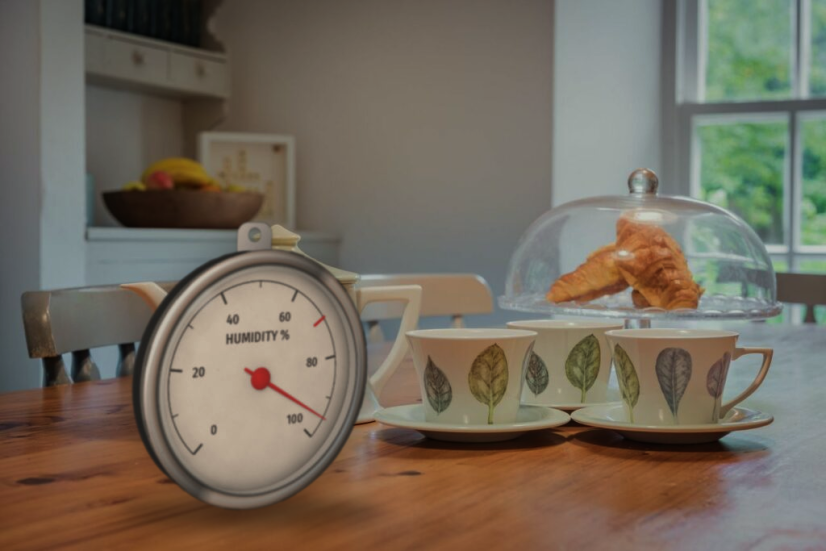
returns **95** %
